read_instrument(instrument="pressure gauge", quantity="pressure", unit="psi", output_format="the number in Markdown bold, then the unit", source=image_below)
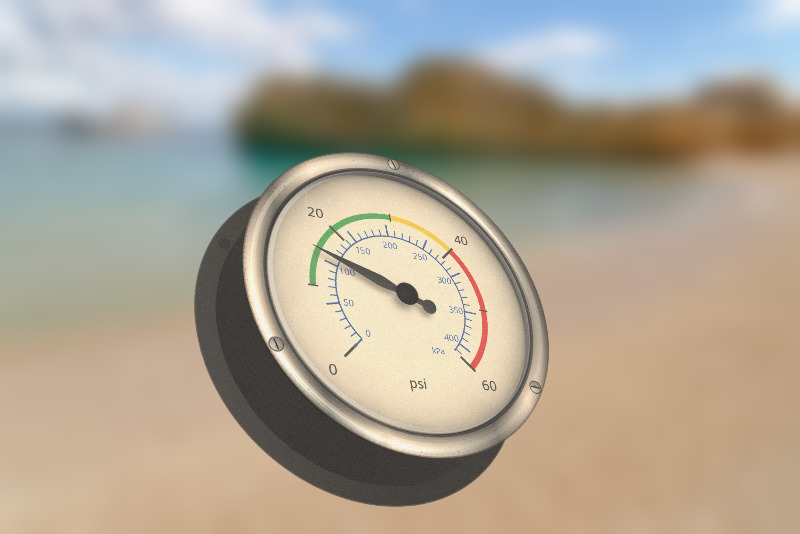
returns **15** psi
